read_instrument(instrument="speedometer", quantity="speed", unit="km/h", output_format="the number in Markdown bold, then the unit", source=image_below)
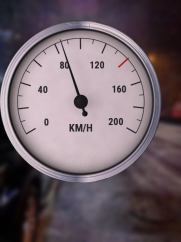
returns **85** km/h
